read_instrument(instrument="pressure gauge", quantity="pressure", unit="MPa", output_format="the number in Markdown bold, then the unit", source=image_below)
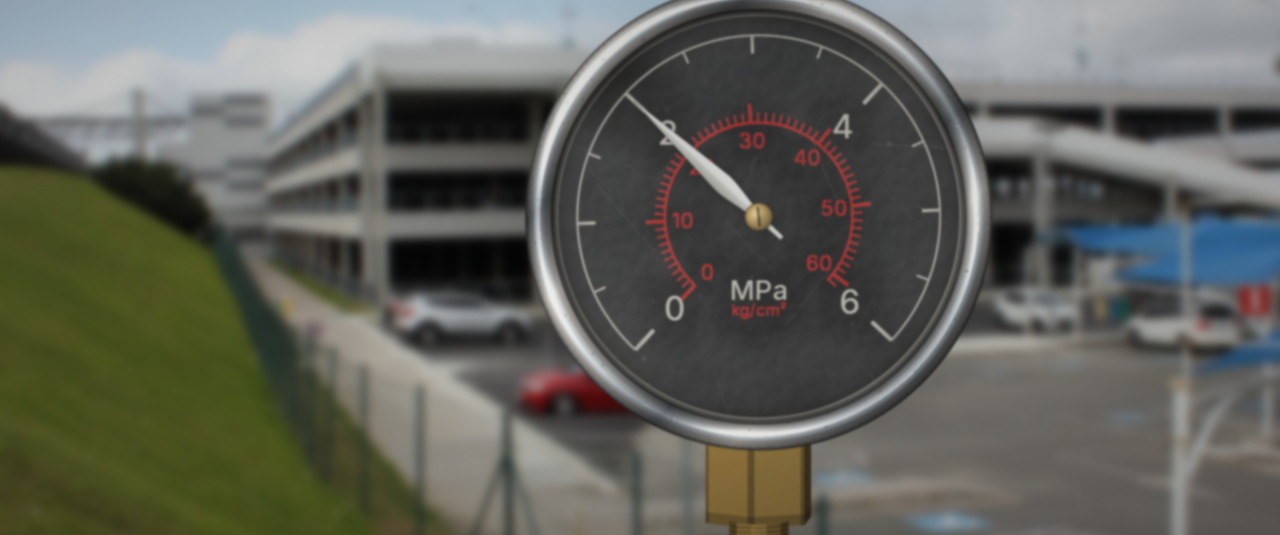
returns **2** MPa
